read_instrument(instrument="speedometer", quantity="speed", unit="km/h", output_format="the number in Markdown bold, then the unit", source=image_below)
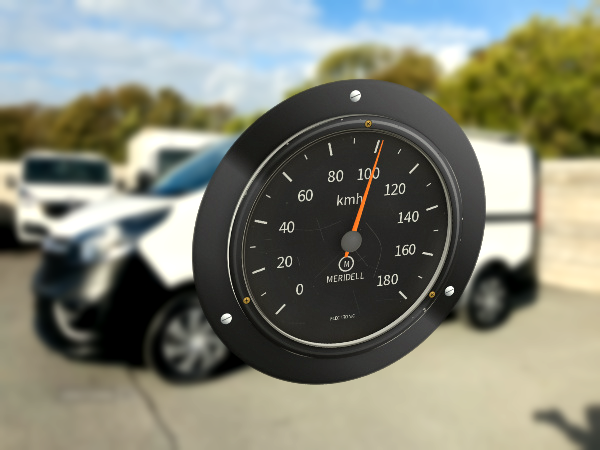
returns **100** km/h
